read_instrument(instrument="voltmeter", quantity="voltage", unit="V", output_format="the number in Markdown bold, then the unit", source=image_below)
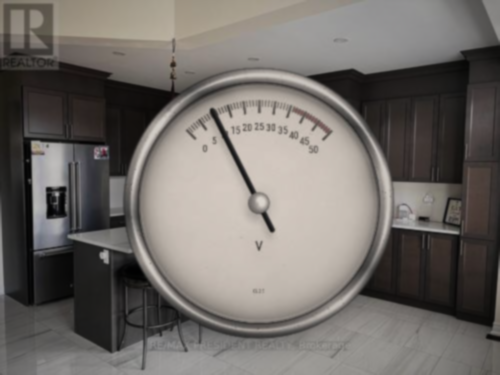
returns **10** V
